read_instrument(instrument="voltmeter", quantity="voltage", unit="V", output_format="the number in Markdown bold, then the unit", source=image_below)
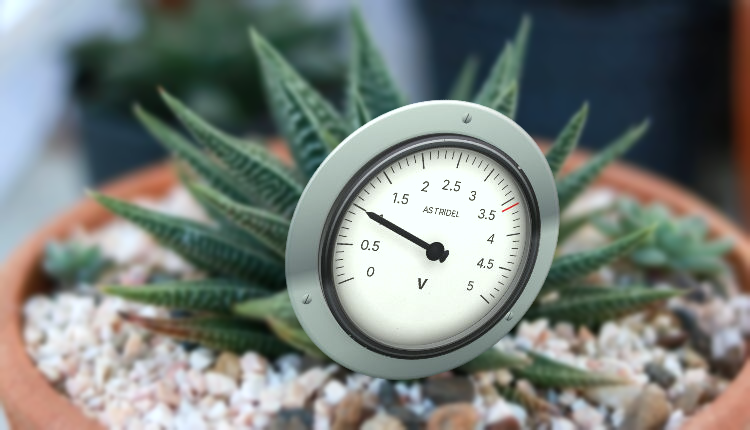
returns **1** V
